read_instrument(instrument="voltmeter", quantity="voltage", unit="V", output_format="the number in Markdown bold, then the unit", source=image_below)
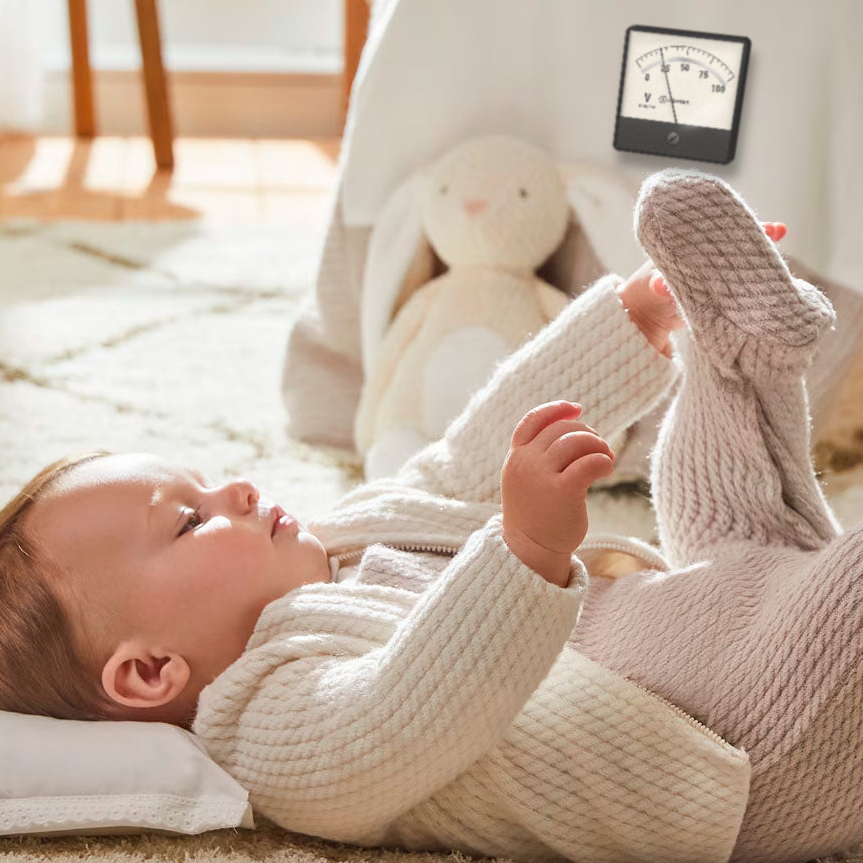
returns **25** V
